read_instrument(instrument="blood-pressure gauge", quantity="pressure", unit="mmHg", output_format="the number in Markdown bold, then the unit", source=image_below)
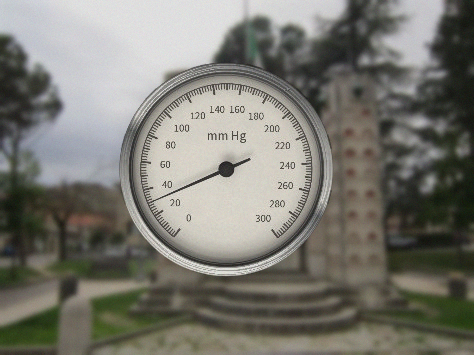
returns **30** mmHg
